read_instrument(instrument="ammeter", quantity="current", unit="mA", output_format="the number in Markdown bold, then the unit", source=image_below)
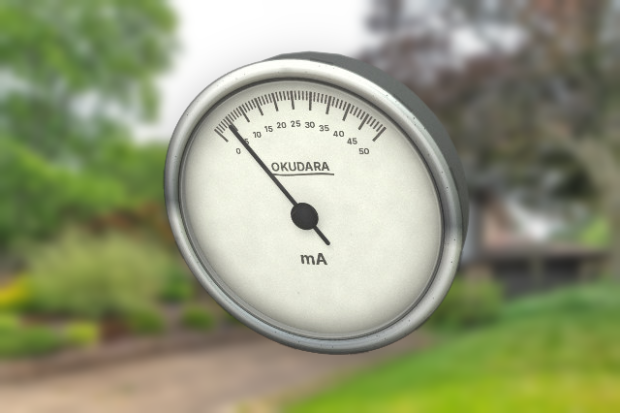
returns **5** mA
